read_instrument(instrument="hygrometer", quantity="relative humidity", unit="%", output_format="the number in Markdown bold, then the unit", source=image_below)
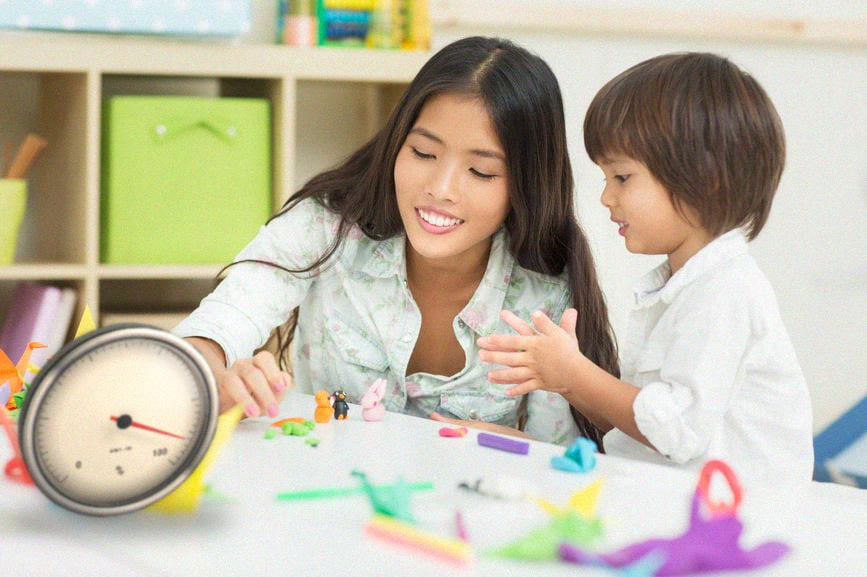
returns **92** %
